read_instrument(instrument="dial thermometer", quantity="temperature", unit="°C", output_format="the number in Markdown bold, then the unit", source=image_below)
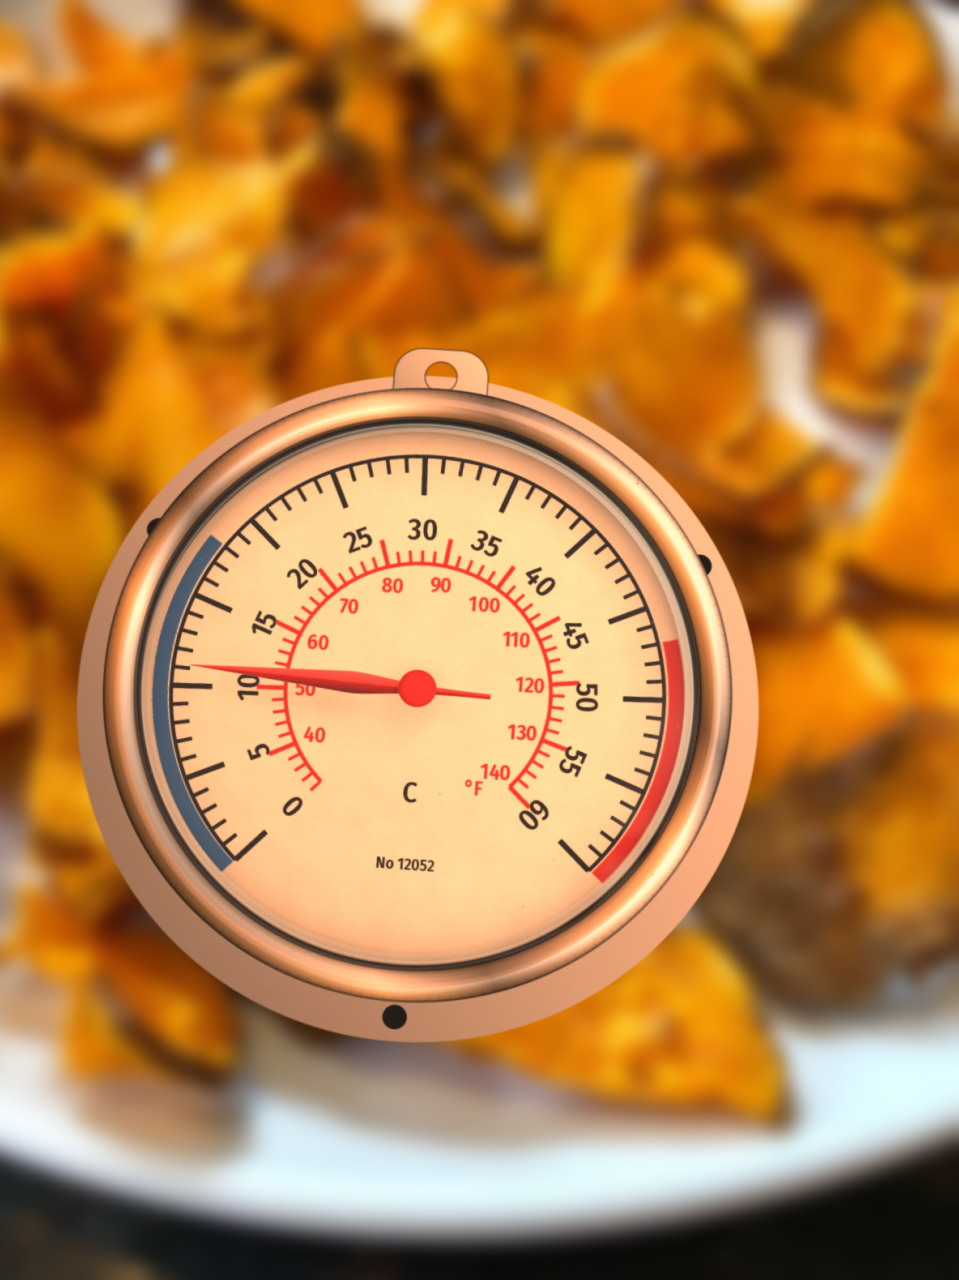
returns **11** °C
